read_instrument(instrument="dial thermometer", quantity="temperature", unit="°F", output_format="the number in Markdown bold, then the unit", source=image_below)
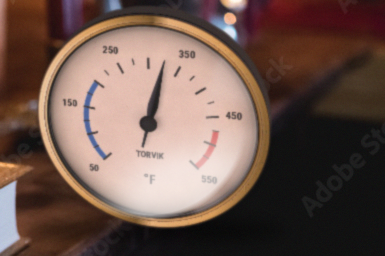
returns **325** °F
